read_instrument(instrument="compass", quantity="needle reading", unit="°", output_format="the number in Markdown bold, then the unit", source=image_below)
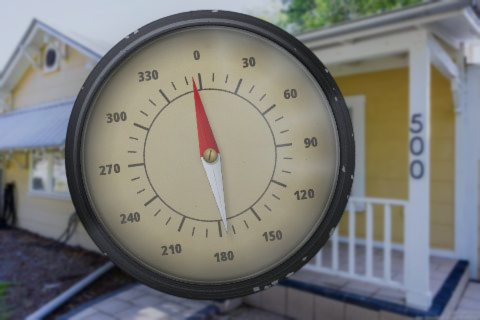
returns **355** °
